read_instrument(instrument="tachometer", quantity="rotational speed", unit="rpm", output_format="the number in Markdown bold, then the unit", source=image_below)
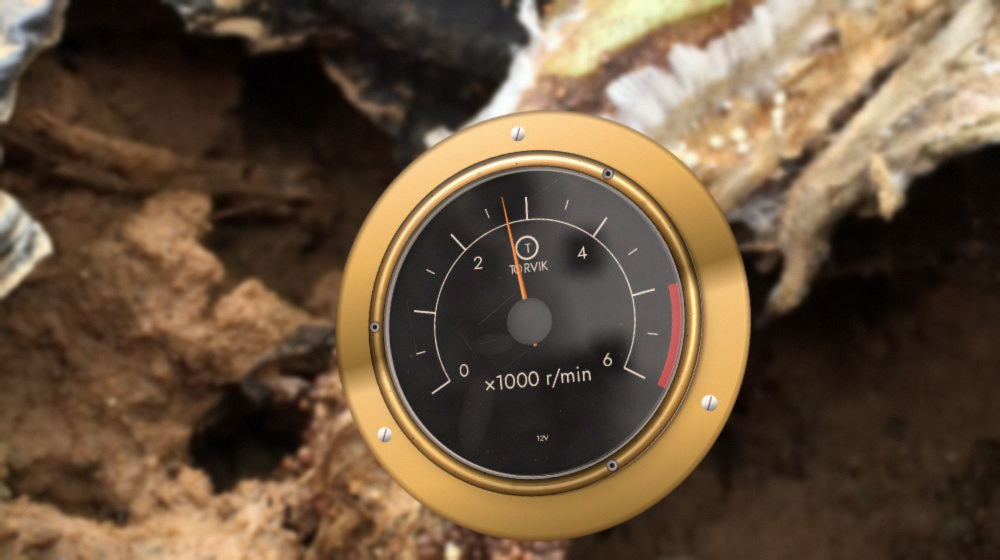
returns **2750** rpm
